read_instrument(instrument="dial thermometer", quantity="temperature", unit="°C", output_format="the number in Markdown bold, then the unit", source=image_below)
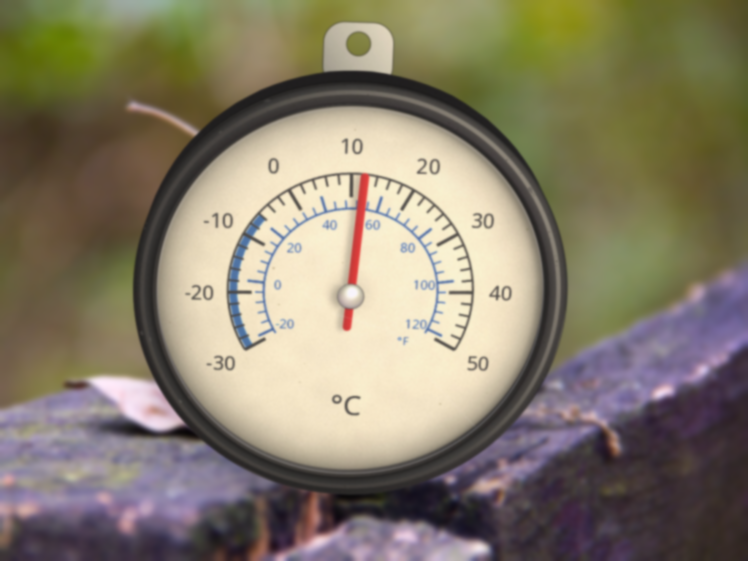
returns **12** °C
